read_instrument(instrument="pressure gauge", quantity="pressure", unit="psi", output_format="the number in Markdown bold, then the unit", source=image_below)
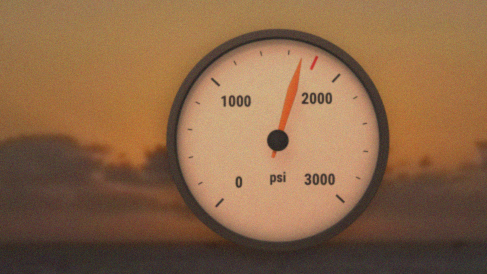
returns **1700** psi
